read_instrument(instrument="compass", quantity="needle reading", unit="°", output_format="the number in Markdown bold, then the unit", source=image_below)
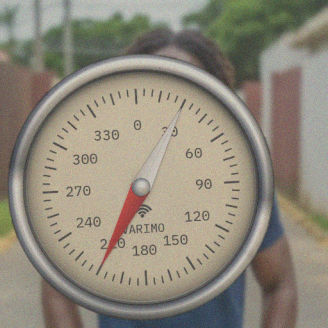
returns **210** °
